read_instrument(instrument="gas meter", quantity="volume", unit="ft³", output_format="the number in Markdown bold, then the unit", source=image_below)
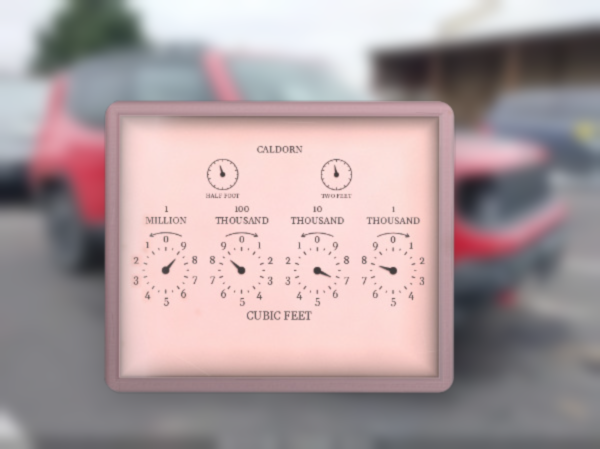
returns **886800** ft³
